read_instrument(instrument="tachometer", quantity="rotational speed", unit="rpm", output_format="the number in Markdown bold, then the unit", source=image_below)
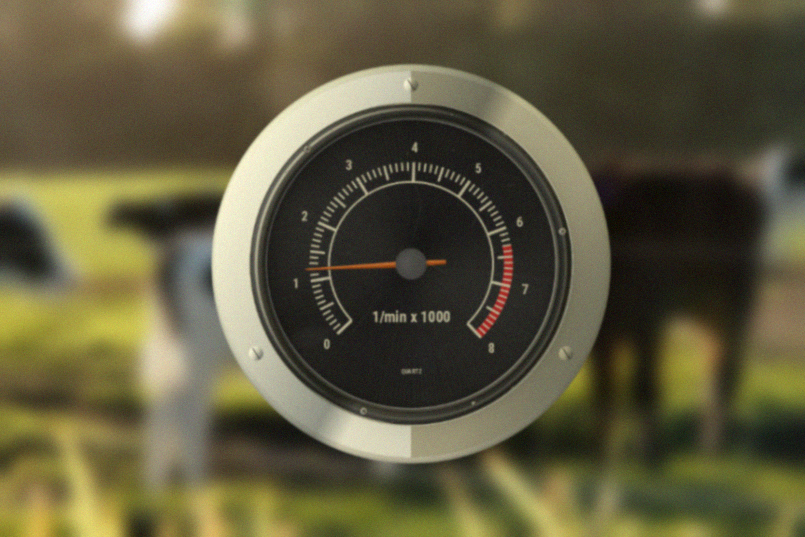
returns **1200** rpm
